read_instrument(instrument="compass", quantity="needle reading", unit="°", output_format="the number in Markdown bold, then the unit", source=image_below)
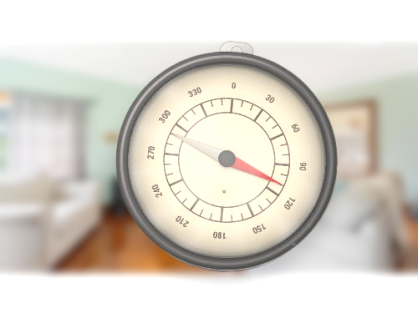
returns **110** °
